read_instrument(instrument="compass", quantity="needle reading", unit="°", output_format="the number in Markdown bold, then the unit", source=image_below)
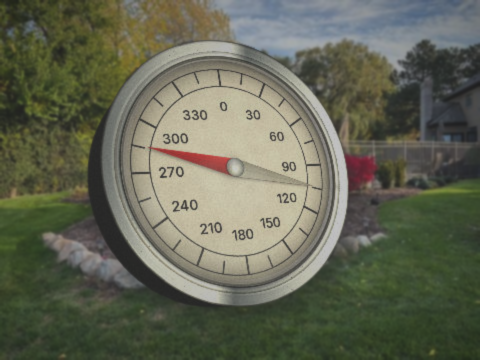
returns **285** °
